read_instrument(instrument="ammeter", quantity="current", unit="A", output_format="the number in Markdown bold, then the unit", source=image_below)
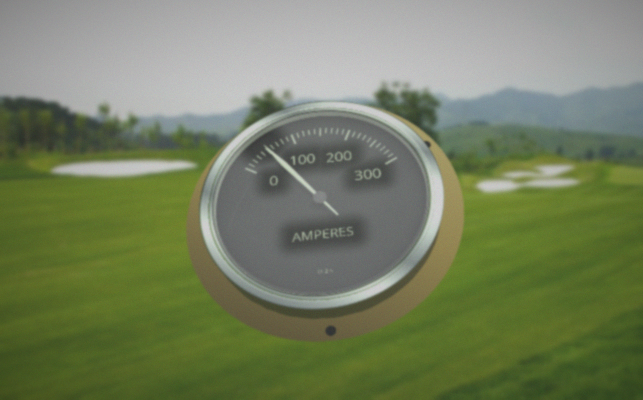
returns **50** A
